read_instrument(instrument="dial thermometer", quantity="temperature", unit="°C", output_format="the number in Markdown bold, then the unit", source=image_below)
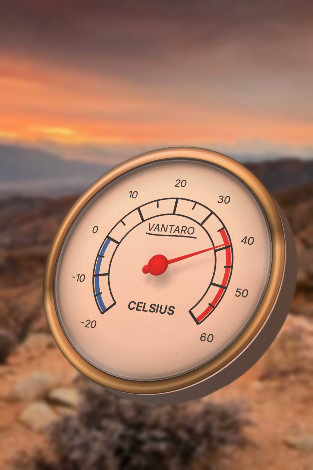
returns **40** °C
